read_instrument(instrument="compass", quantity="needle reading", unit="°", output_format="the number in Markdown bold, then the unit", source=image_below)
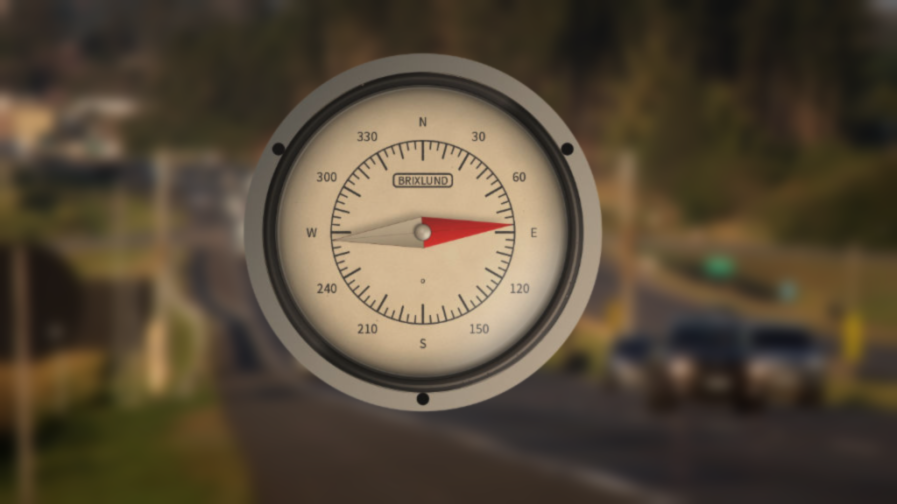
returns **85** °
